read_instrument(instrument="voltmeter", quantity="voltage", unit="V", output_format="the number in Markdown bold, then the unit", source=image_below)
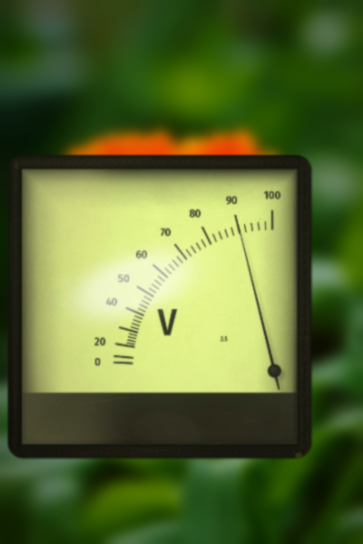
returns **90** V
